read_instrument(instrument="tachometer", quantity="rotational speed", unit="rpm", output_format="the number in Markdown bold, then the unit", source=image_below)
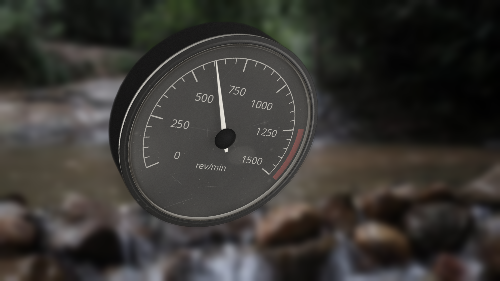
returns **600** rpm
